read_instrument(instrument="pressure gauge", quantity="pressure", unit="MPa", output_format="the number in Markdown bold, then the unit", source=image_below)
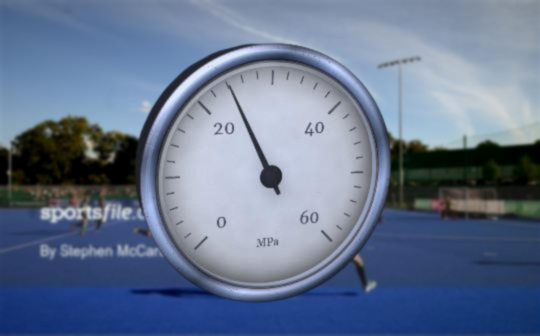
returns **24** MPa
